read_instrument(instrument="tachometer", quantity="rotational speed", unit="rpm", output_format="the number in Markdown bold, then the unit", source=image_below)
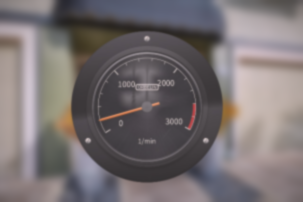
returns **200** rpm
